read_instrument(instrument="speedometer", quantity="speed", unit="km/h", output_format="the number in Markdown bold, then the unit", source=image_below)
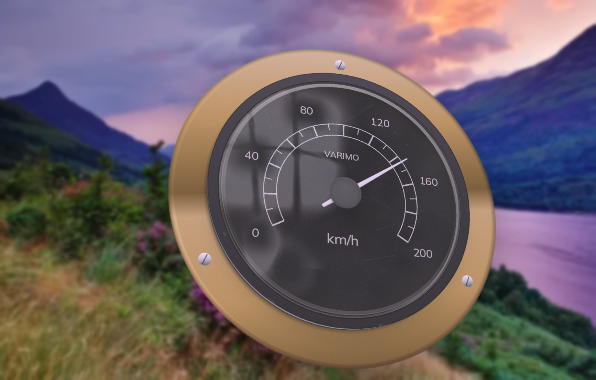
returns **145** km/h
